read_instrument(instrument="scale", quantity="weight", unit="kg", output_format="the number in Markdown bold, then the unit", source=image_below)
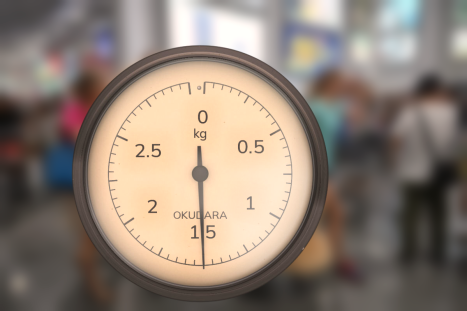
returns **1.5** kg
